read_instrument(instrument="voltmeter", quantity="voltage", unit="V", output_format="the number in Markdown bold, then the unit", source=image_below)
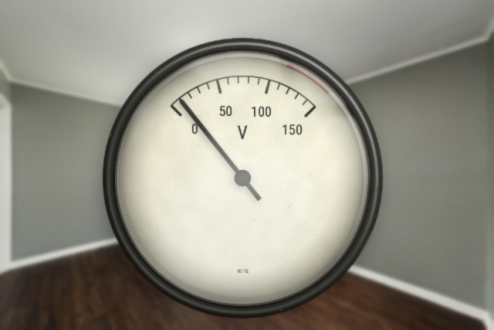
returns **10** V
